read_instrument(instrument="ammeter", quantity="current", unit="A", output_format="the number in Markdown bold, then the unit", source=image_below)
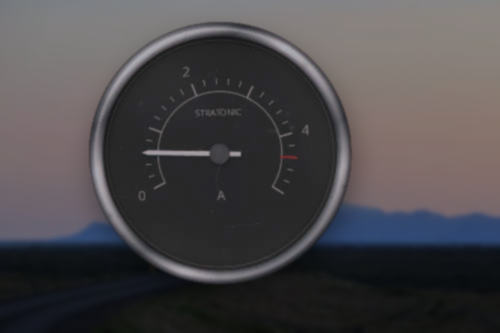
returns **0.6** A
